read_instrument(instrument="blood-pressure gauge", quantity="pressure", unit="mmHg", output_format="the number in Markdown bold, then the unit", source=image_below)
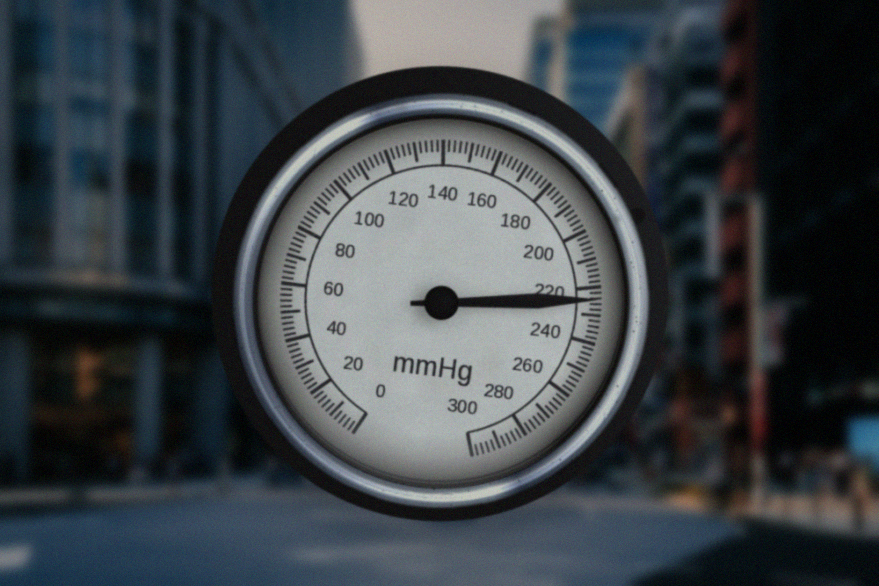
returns **224** mmHg
